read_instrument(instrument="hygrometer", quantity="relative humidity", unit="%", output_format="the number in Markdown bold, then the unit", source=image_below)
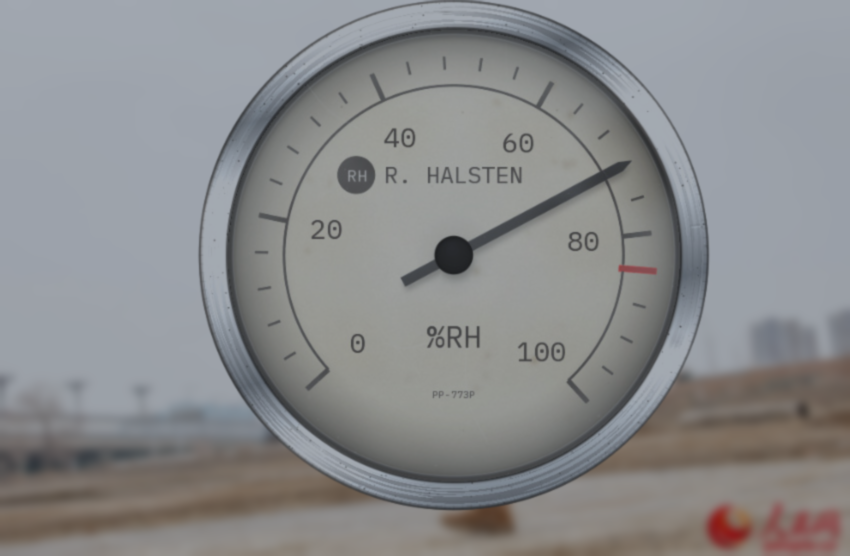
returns **72** %
